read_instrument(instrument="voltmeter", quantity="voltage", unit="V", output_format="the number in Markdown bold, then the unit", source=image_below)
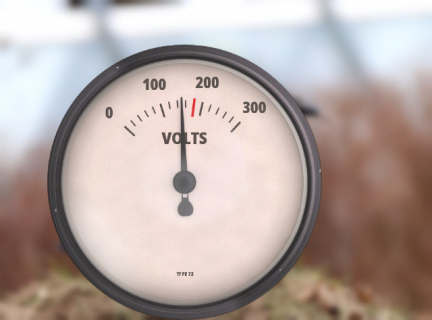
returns **150** V
